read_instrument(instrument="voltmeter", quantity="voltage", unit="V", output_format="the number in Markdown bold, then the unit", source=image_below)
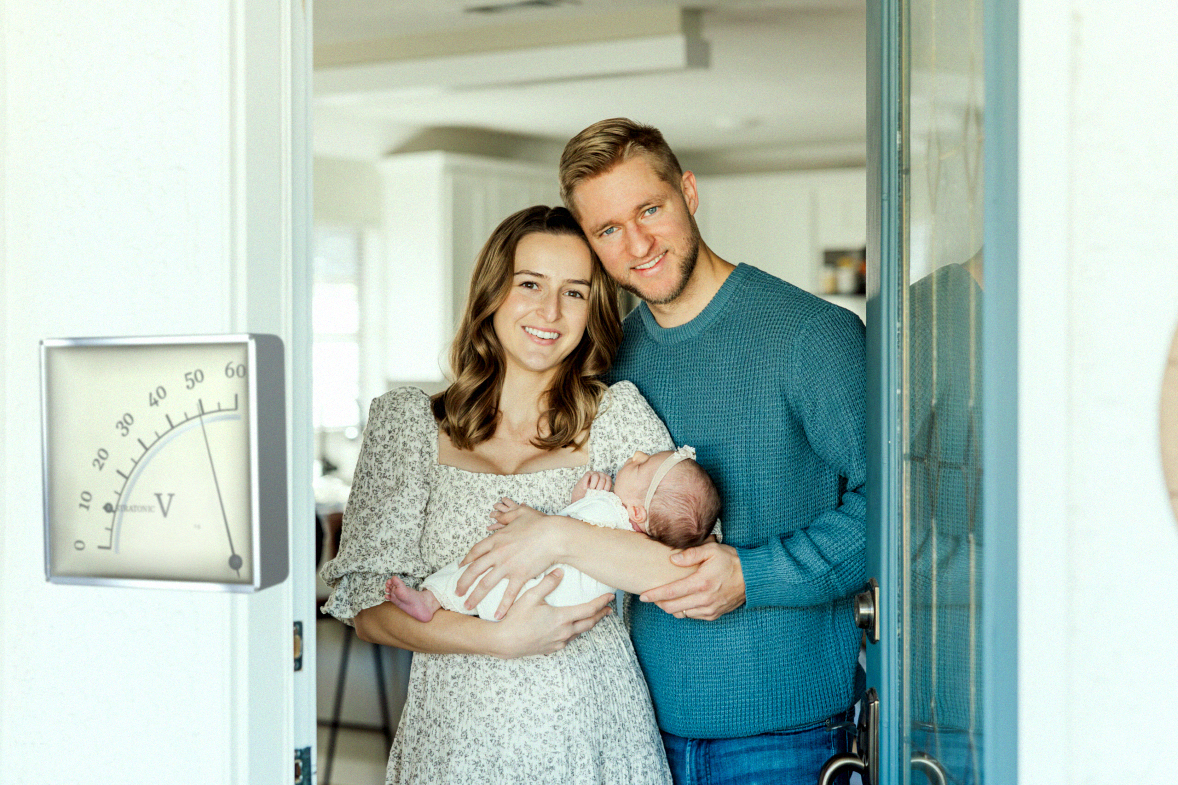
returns **50** V
